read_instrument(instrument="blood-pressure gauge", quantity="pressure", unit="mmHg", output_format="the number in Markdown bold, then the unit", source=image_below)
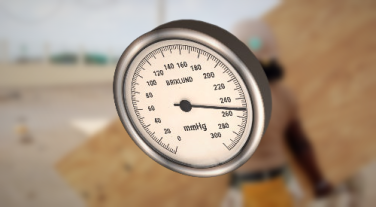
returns **250** mmHg
